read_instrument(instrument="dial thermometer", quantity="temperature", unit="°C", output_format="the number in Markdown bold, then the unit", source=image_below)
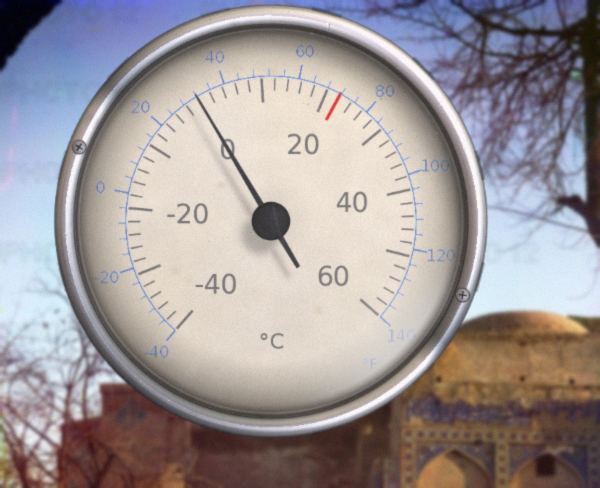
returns **0** °C
